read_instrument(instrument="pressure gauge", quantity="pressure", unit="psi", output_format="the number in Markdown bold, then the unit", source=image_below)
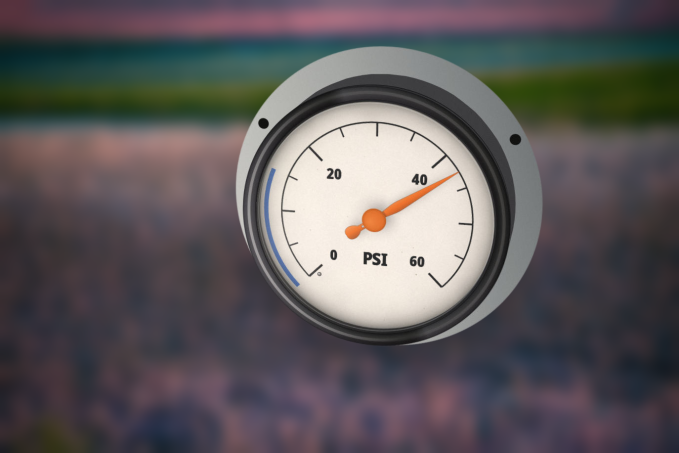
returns **42.5** psi
